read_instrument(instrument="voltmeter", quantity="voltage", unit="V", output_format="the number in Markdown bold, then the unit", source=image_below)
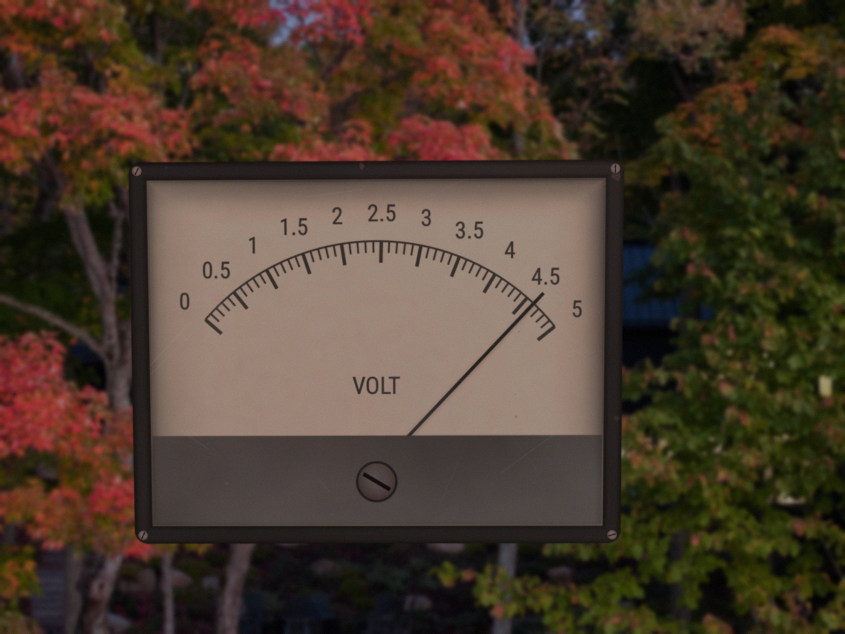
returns **4.6** V
